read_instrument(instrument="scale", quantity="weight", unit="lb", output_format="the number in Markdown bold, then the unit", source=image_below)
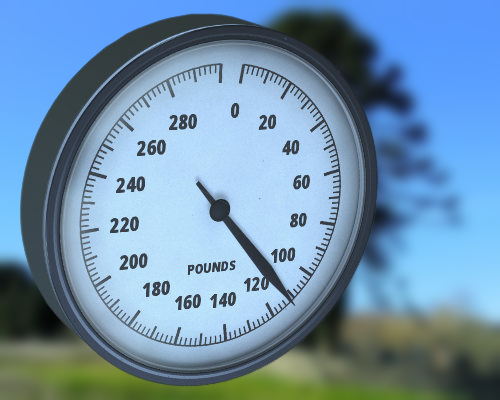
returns **112** lb
